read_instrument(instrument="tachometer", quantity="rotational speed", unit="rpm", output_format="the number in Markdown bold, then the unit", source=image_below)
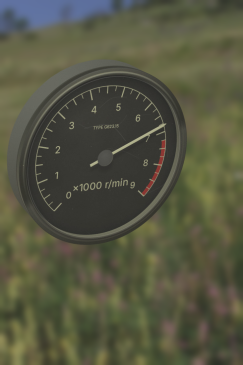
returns **6750** rpm
